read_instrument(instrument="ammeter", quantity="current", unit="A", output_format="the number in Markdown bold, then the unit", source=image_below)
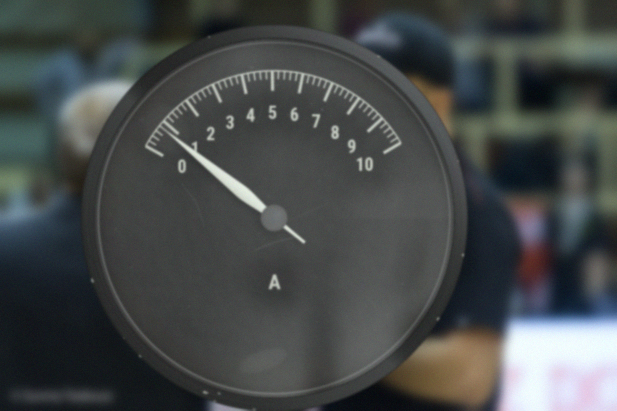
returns **0.8** A
